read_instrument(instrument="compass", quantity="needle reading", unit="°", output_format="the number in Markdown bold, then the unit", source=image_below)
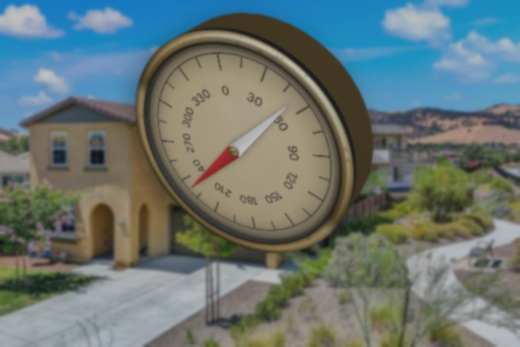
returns **232.5** °
